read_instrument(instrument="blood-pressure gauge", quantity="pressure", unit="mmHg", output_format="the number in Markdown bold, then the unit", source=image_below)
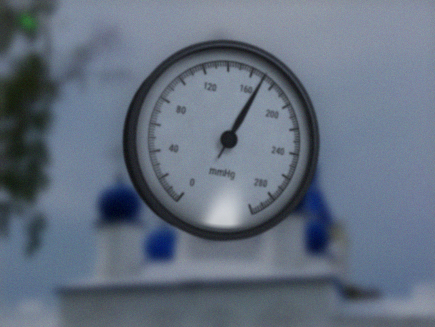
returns **170** mmHg
